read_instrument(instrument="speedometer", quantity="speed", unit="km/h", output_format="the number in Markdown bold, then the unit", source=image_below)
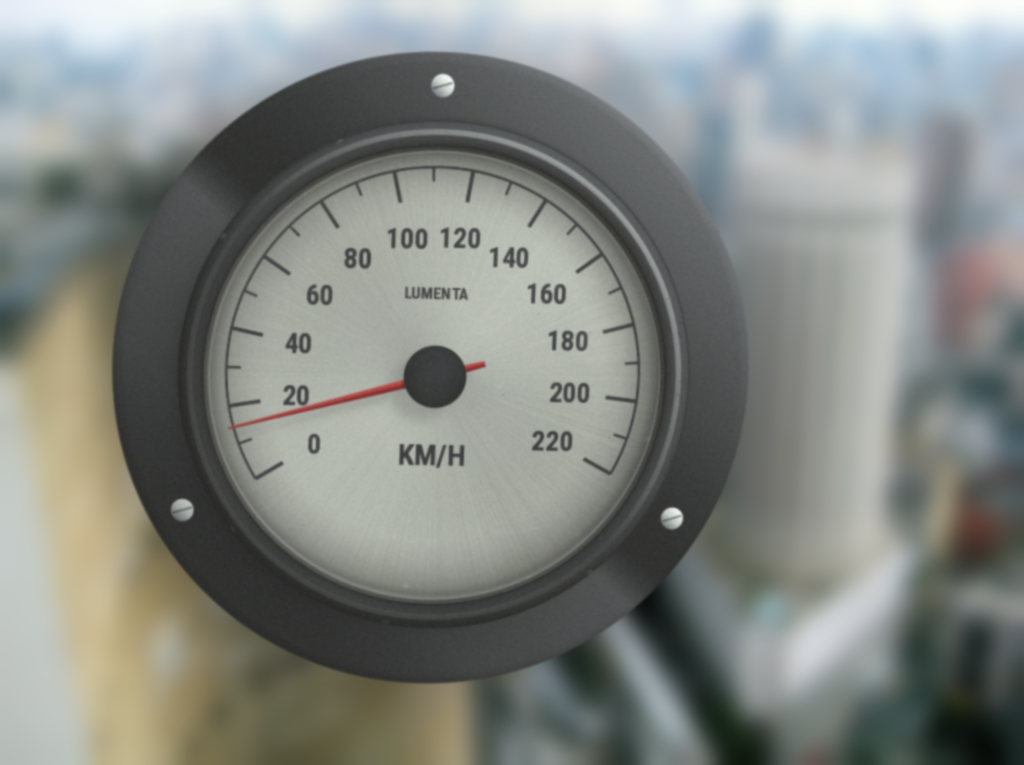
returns **15** km/h
